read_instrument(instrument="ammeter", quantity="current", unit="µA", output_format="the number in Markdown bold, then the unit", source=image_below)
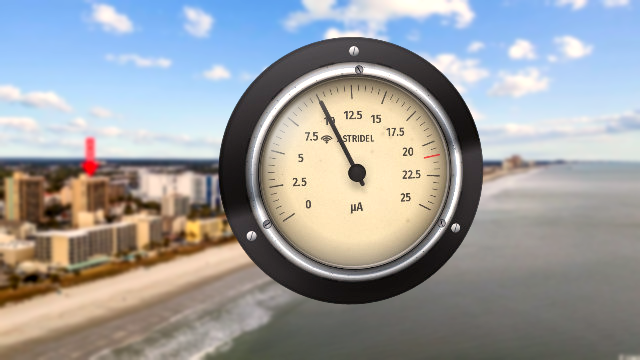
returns **10** µA
